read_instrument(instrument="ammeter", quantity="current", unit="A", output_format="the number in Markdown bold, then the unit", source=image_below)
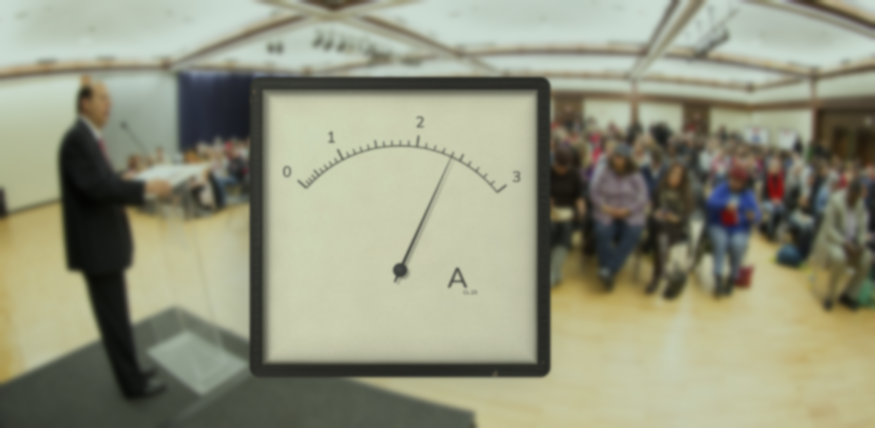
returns **2.4** A
